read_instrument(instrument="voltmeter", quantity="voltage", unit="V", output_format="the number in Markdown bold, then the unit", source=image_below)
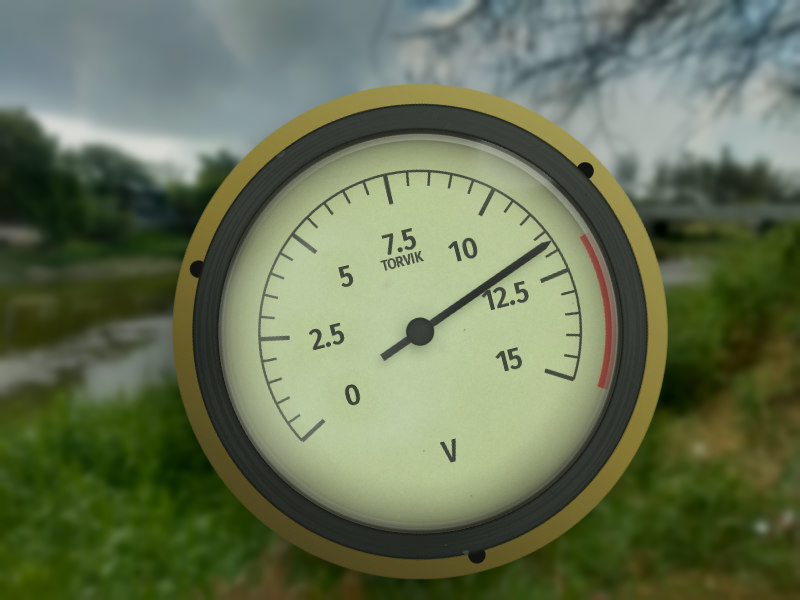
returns **11.75** V
